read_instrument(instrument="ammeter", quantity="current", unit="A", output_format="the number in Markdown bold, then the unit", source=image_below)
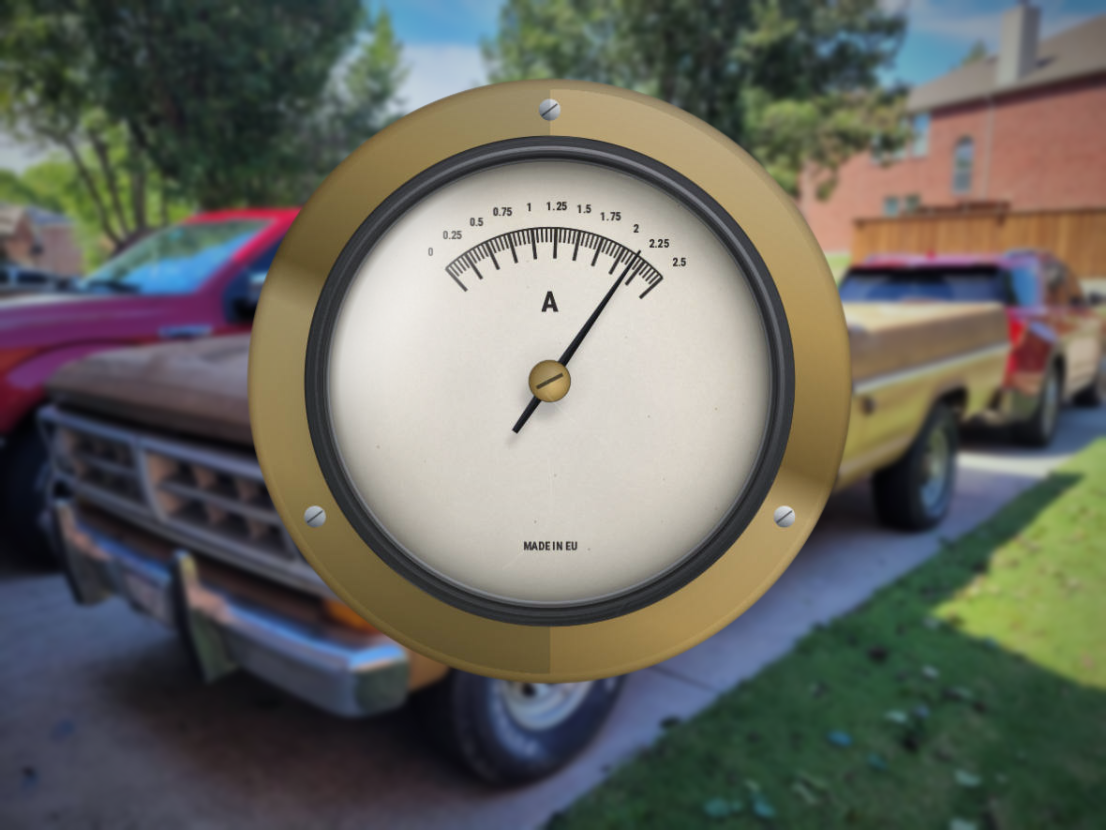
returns **2.15** A
